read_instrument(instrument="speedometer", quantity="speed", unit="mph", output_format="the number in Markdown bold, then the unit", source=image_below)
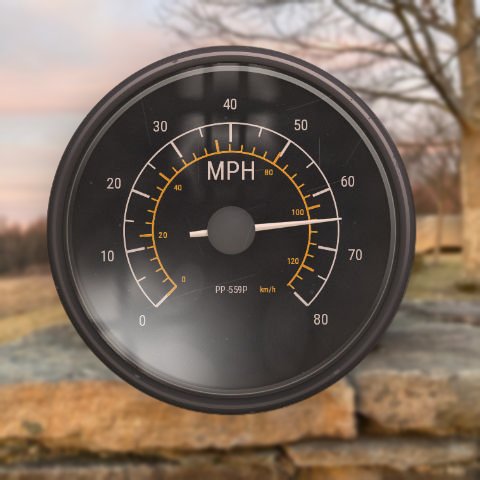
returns **65** mph
